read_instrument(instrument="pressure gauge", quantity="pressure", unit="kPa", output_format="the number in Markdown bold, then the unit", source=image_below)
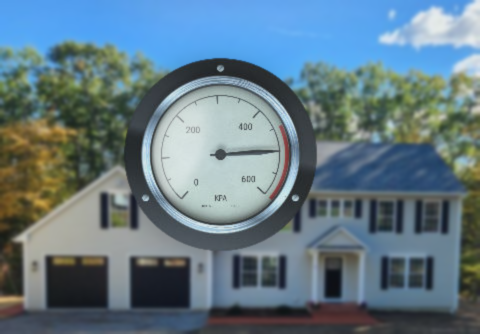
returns **500** kPa
